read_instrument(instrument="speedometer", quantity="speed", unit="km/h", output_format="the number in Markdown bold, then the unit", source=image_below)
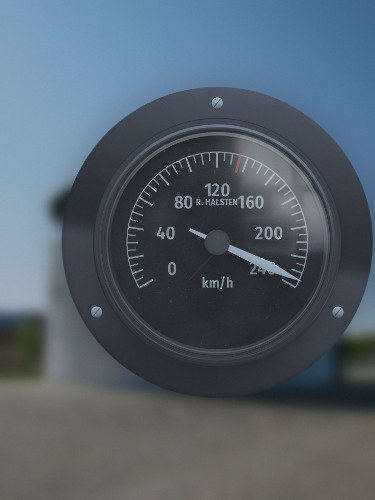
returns **235** km/h
